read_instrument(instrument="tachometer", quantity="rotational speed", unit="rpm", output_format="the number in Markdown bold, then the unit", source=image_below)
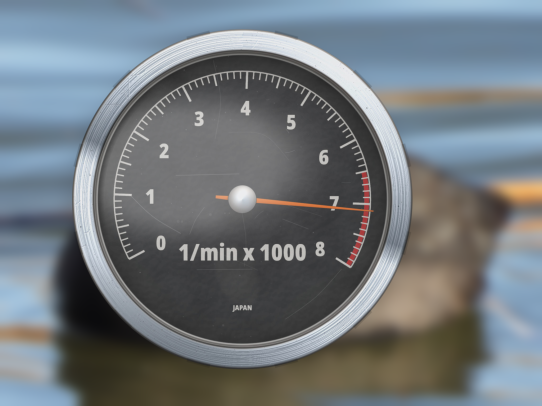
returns **7100** rpm
